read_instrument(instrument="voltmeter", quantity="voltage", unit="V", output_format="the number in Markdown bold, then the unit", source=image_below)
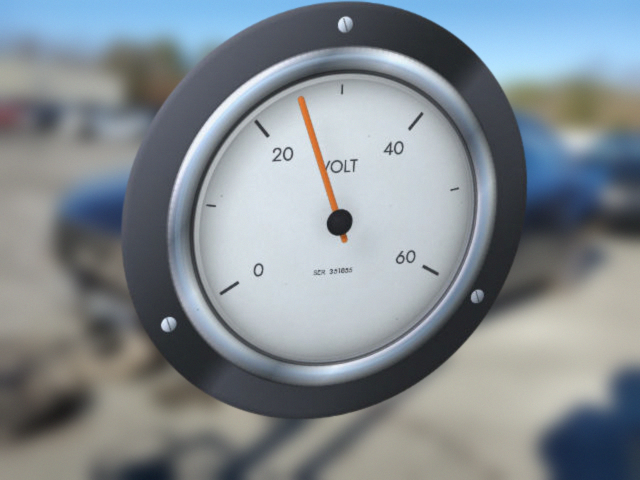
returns **25** V
